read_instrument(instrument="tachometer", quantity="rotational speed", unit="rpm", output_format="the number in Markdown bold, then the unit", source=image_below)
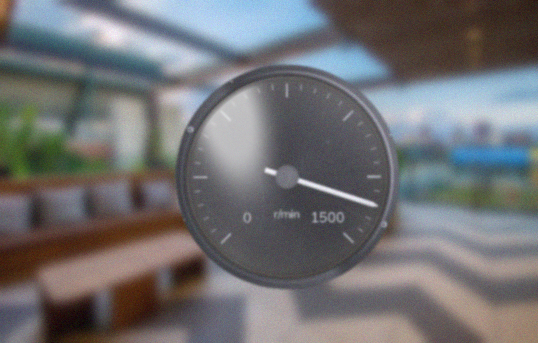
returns **1350** rpm
